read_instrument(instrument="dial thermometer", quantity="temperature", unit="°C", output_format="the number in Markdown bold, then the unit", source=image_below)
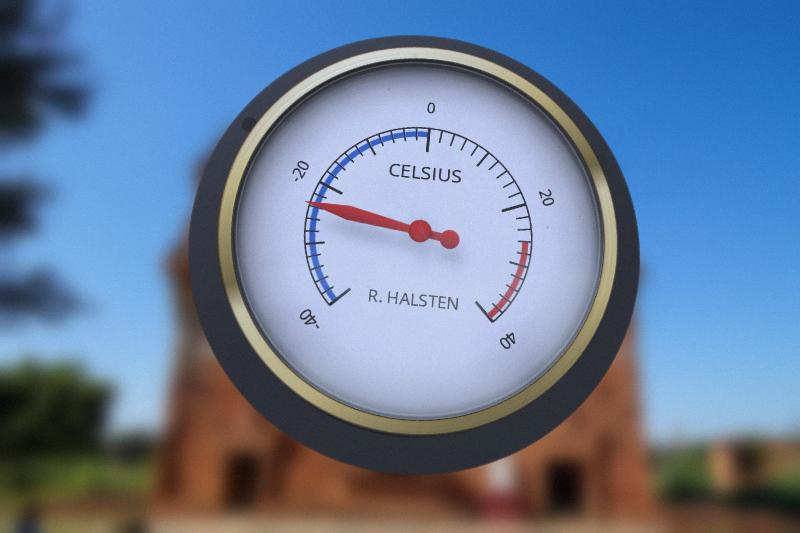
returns **-24** °C
